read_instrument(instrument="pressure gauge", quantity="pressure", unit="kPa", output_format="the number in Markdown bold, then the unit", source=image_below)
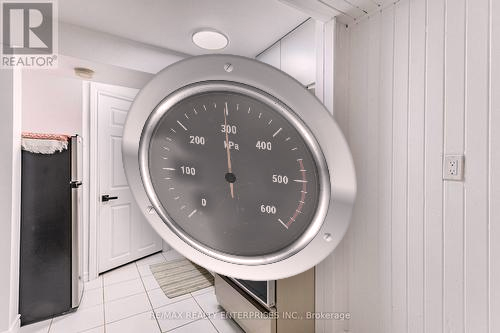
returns **300** kPa
